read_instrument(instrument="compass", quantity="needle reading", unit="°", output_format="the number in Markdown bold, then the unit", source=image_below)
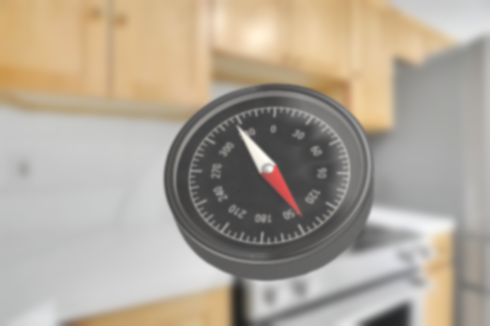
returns **145** °
